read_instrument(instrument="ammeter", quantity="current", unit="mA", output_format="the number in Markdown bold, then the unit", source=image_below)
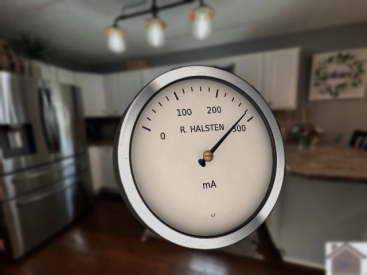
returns **280** mA
